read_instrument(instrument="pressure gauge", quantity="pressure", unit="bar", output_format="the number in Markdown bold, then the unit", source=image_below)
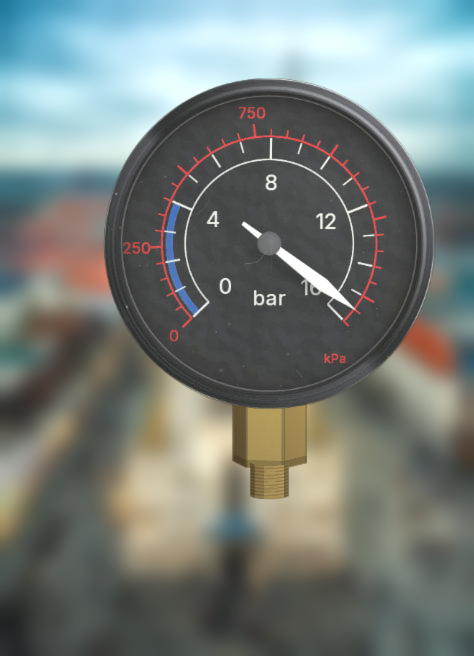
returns **15.5** bar
